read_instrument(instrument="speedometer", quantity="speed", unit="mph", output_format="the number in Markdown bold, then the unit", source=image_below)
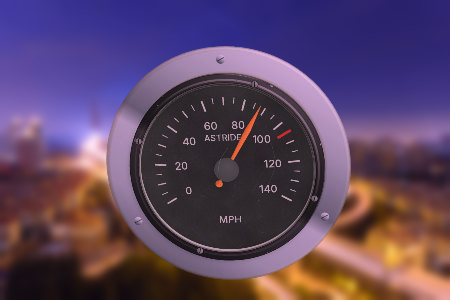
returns **87.5** mph
